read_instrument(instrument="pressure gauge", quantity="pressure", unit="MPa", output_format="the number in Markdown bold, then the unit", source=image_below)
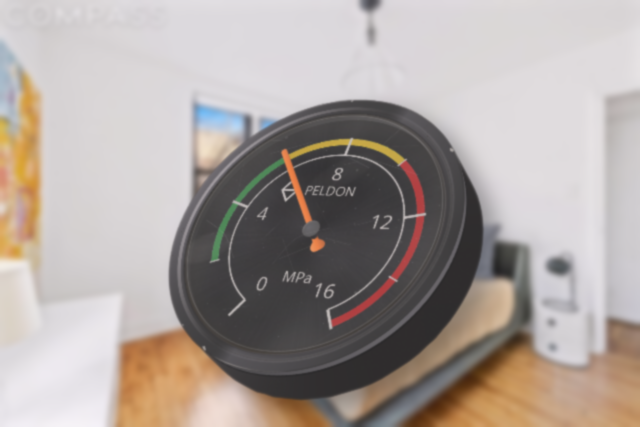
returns **6** MPa
